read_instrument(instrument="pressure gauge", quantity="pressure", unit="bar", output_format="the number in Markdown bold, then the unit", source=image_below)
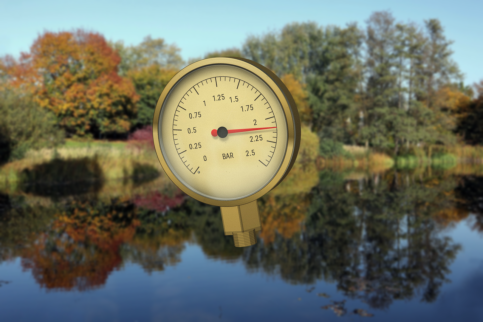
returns **2.1** bar
